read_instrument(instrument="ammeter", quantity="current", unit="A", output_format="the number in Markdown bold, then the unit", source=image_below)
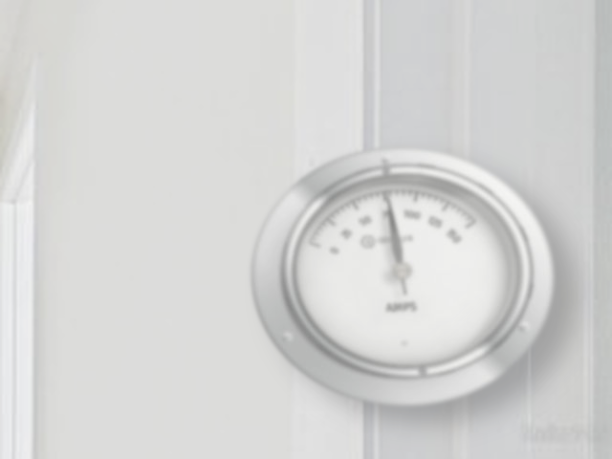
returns **75** A
